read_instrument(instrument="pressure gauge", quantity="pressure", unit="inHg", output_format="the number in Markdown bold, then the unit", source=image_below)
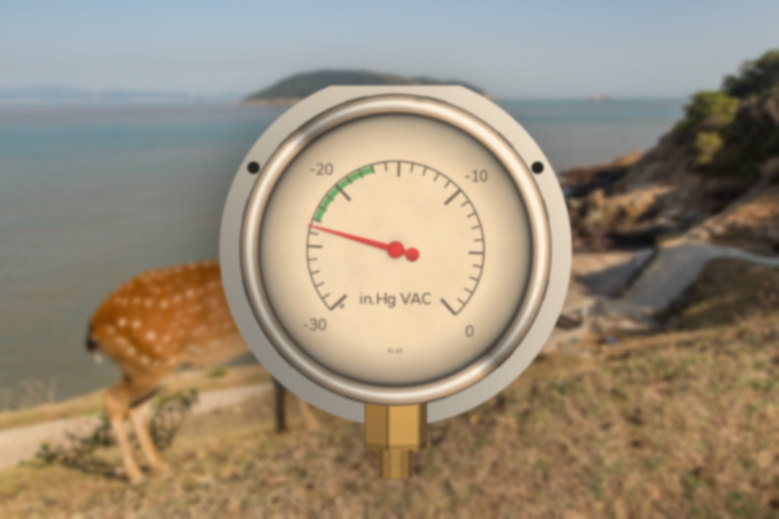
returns **-23.5** inHg
